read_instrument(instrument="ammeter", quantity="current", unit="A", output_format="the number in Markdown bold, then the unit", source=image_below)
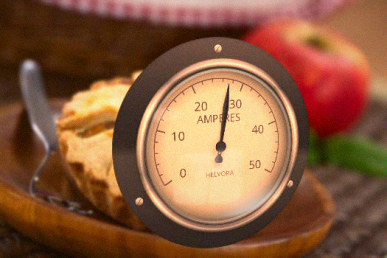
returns **27** A
